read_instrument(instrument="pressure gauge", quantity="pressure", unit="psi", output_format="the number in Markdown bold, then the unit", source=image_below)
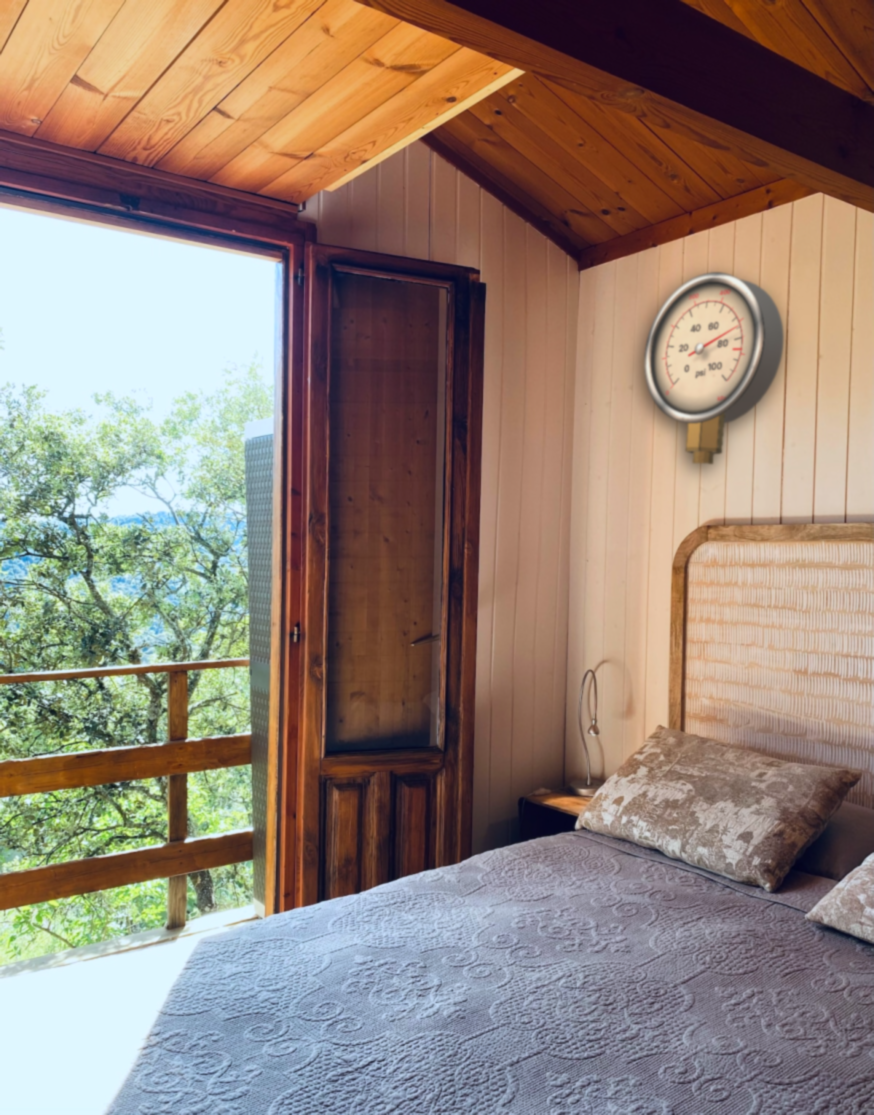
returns **75** psi
